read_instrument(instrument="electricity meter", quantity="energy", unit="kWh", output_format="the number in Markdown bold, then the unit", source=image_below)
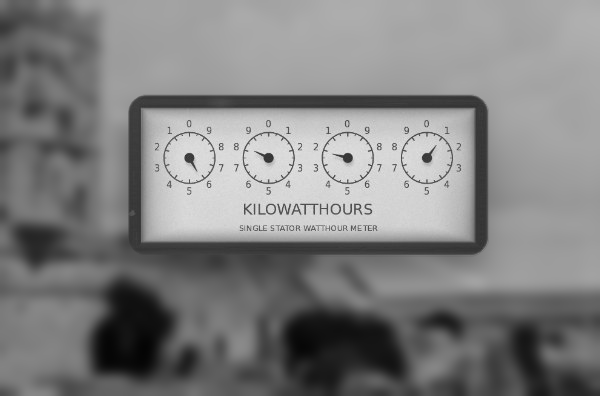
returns **5821** kWh
